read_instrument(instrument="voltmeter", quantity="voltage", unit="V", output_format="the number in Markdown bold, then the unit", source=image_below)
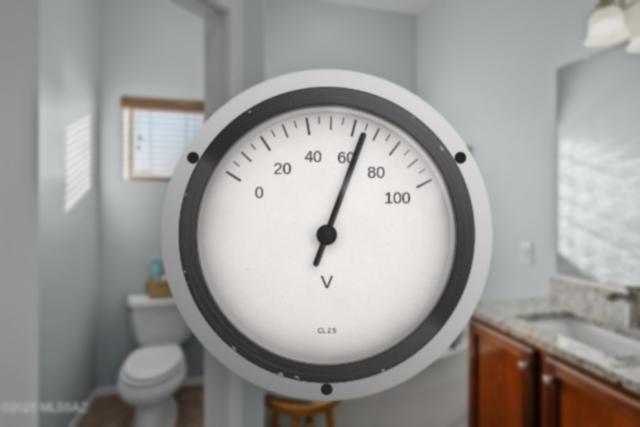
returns **65** V
